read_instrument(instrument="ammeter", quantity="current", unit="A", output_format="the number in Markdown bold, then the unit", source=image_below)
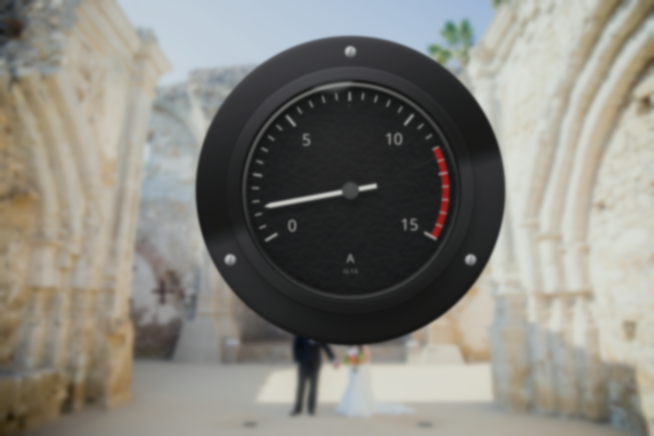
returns **1.25** A
